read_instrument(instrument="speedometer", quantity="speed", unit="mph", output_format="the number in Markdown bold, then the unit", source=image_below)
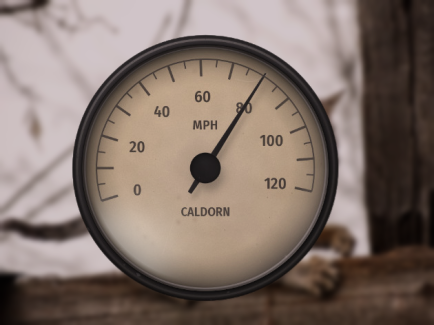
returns **80** mph
